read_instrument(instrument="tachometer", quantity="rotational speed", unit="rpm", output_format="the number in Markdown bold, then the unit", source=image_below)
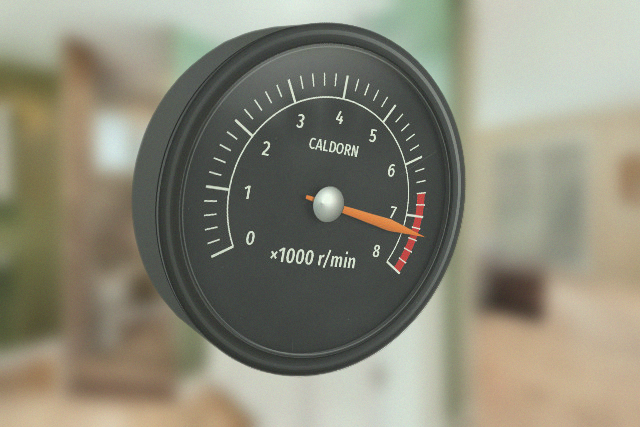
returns **7300** rpm
